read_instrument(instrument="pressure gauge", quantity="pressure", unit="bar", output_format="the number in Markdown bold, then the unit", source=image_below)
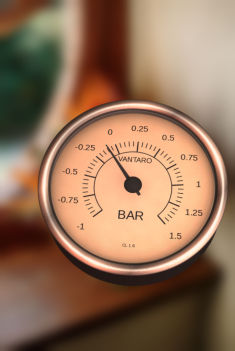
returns **-0.1** bar
